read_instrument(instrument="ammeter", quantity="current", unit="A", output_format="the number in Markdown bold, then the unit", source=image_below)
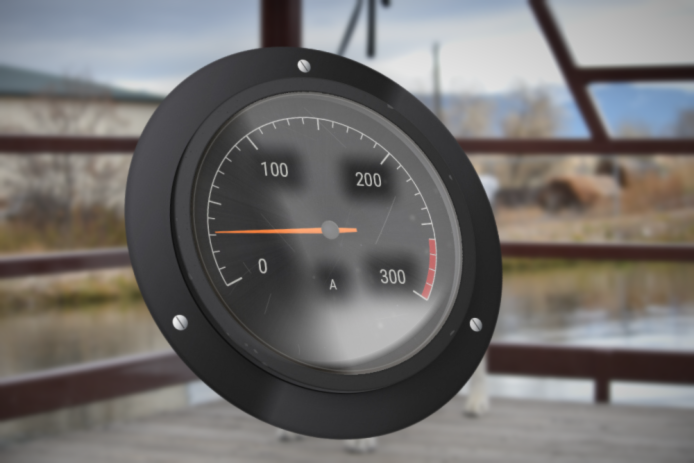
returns **30** A
